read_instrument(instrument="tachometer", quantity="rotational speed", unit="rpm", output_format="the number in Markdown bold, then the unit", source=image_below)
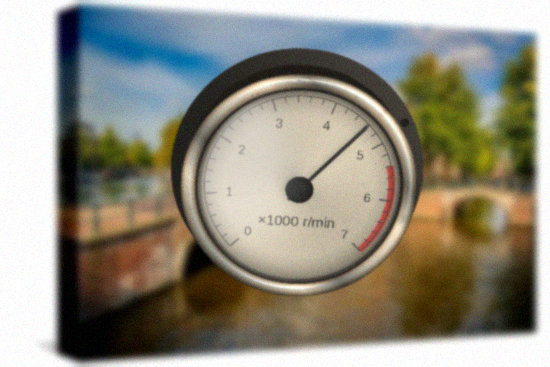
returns **4600** rpm
